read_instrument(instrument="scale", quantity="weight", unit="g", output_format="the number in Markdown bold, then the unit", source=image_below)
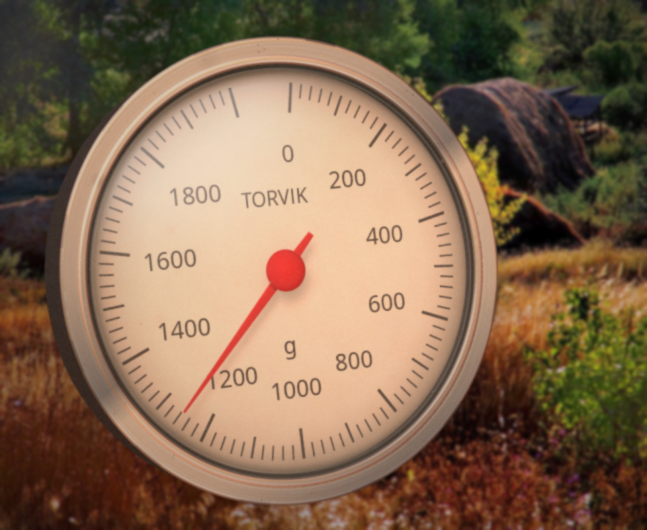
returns **1260** g
